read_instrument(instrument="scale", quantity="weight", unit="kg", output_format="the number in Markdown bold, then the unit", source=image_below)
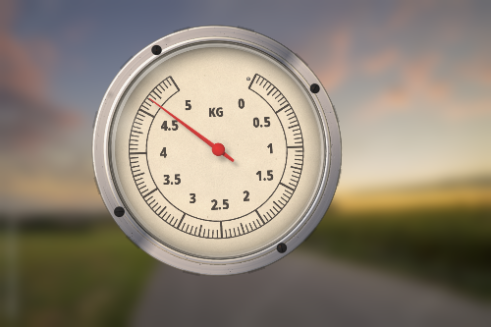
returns **4.65** kg
